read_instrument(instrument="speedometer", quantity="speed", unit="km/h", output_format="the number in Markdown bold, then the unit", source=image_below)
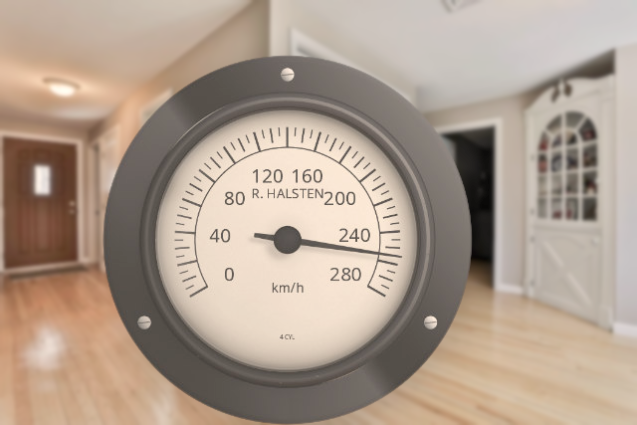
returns **255** km/h
